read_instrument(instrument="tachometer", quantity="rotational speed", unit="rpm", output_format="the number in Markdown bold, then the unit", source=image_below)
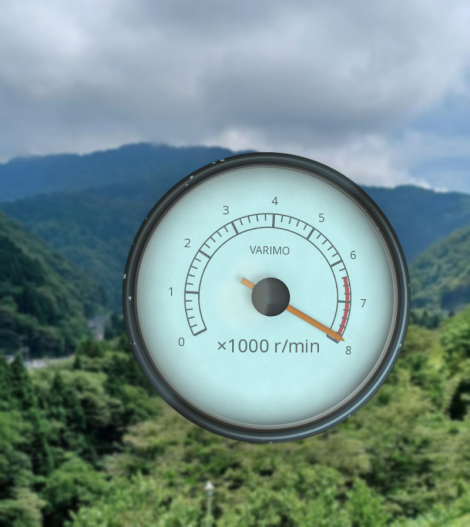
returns **7900** rpm
